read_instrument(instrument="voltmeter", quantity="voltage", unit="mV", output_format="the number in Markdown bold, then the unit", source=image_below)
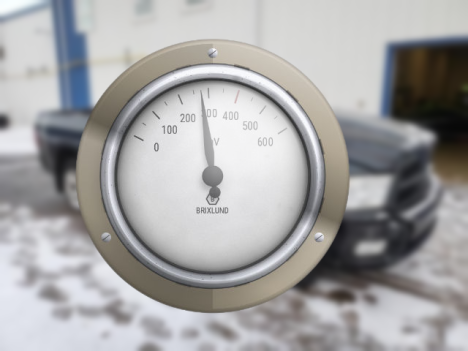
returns **275** mV
